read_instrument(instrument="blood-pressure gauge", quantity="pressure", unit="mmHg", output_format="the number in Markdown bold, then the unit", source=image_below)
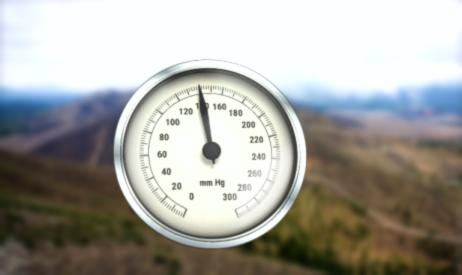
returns **140** mmHg
